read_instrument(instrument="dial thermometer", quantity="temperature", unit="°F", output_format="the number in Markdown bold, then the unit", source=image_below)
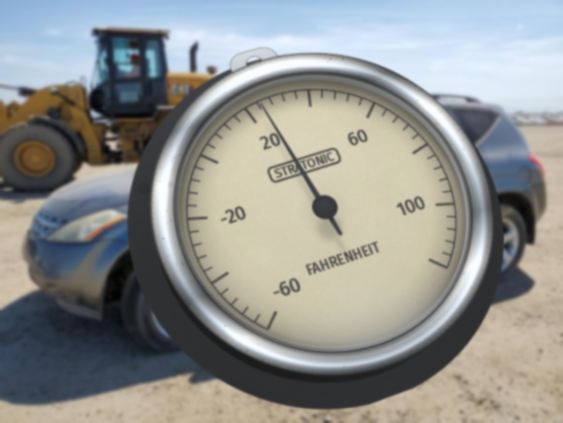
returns **24** °F
